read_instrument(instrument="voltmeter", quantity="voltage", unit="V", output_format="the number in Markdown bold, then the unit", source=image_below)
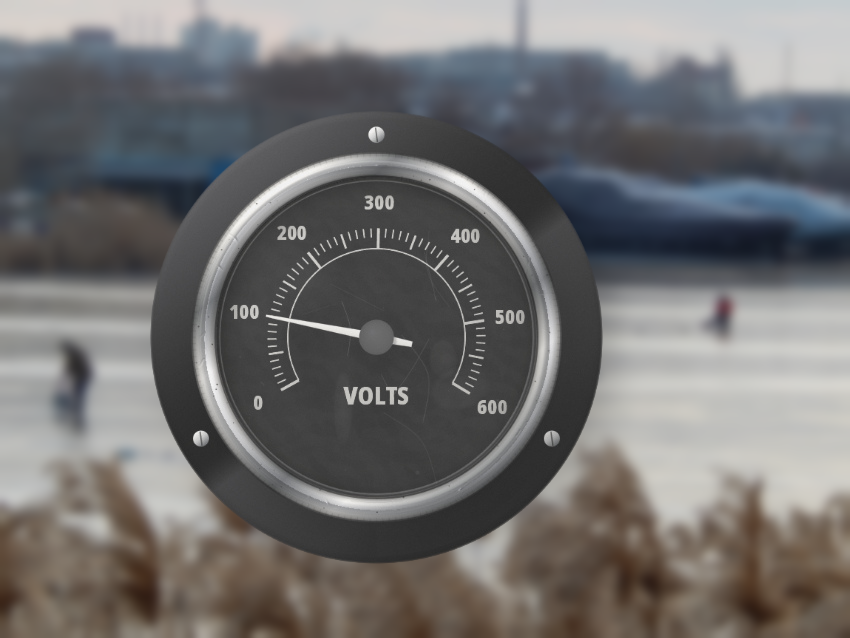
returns **100** V
